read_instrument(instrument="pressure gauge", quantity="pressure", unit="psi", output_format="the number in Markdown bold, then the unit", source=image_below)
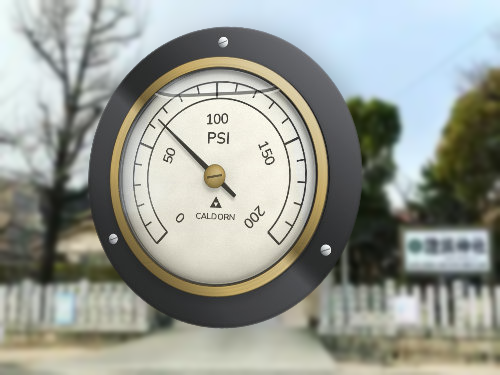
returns **65** psi
